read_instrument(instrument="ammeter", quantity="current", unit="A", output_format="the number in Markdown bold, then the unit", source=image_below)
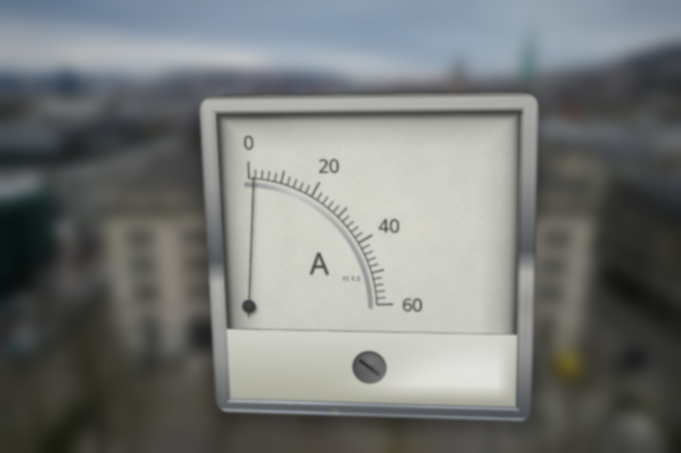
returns **2** A
